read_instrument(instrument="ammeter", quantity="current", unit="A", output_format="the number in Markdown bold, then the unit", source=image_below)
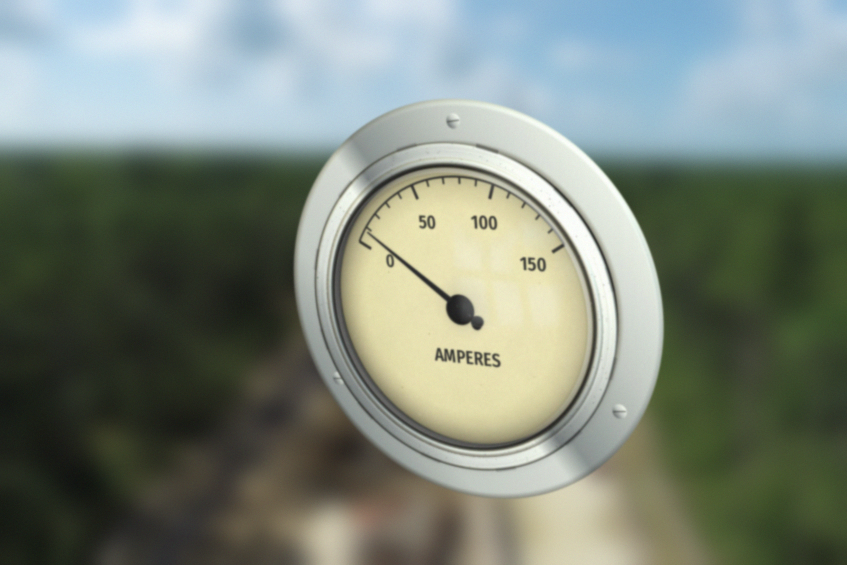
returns **10** A
